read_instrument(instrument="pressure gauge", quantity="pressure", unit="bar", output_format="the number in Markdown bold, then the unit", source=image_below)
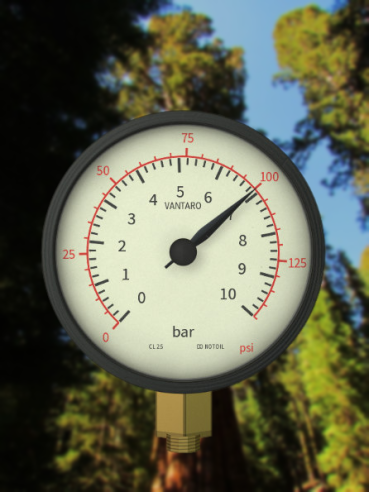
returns **6.9** bar
